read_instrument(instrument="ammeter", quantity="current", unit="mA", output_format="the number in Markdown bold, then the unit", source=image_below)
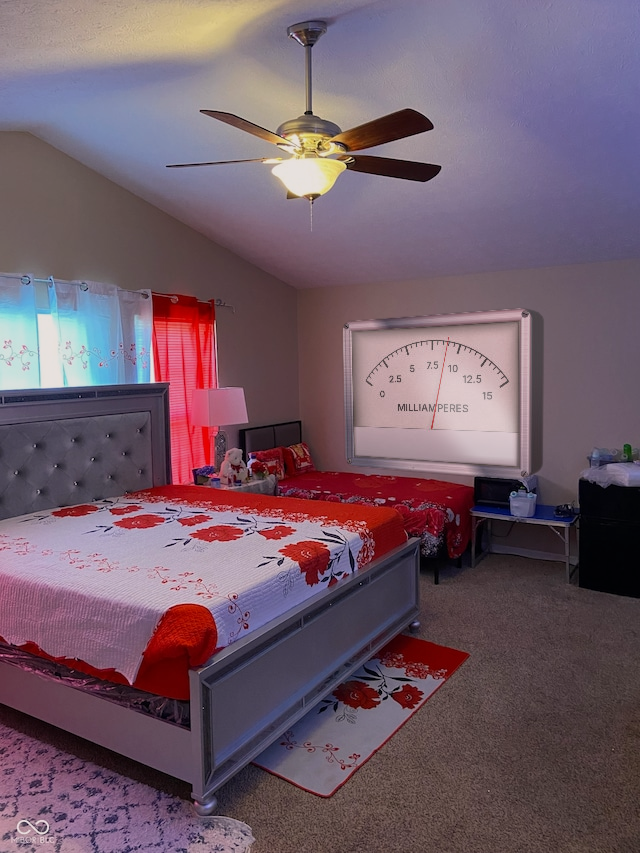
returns **9** mA
